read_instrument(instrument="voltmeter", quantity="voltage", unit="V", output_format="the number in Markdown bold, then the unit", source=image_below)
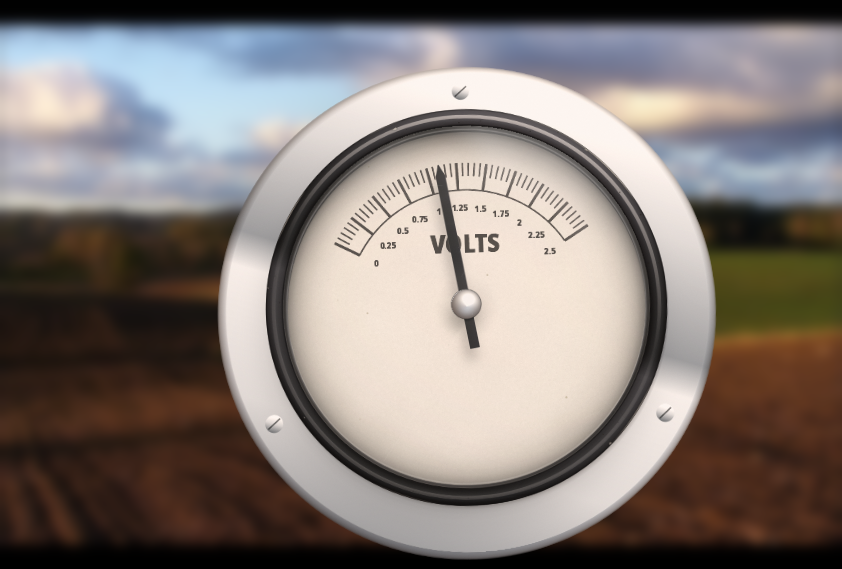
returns **1.1** V
